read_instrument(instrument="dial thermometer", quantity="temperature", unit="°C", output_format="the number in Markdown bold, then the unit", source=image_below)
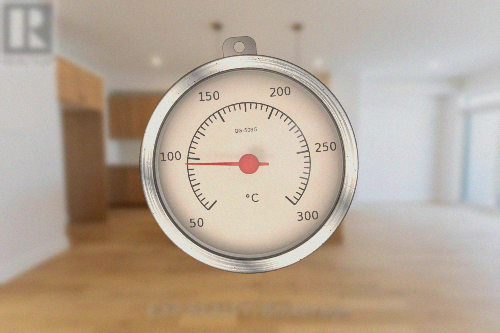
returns **95** °C
